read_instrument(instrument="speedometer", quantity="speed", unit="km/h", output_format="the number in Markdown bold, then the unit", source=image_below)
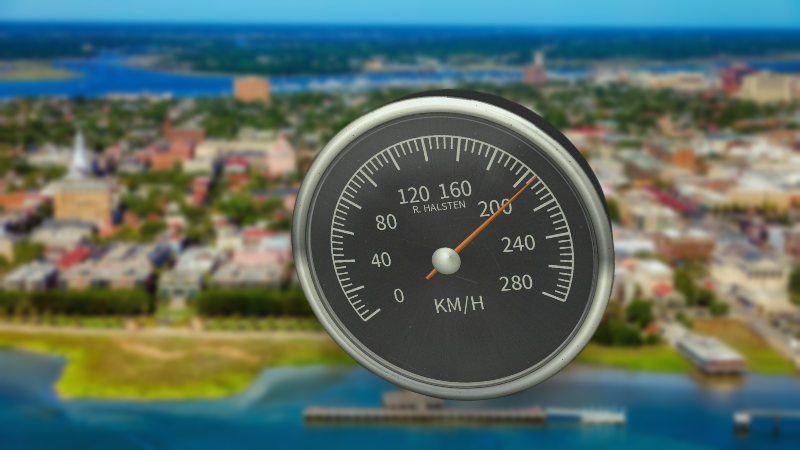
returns **204** km/h
